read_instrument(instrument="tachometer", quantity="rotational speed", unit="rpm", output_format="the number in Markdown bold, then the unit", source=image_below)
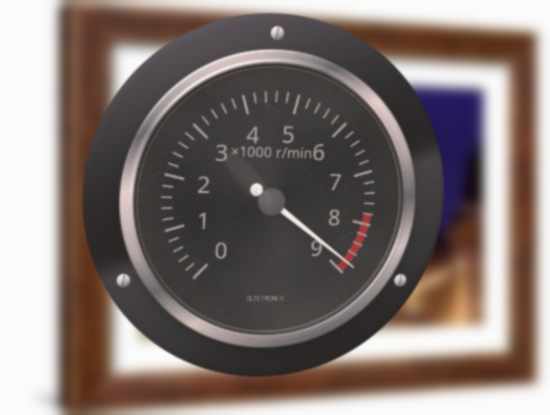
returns **8800** rpm
